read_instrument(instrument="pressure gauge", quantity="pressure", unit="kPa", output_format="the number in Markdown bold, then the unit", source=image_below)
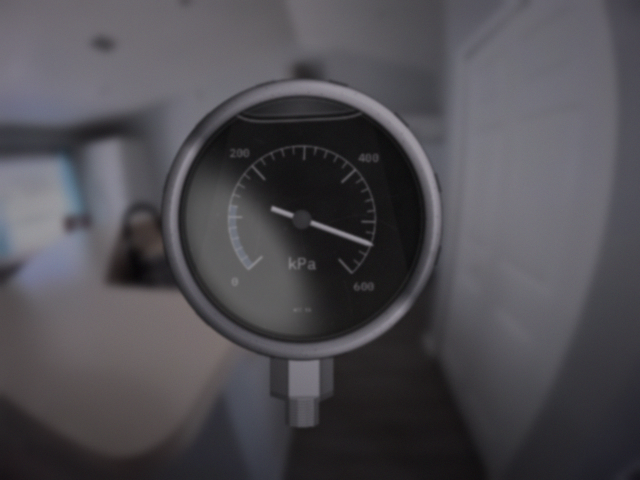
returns **540** kPa
